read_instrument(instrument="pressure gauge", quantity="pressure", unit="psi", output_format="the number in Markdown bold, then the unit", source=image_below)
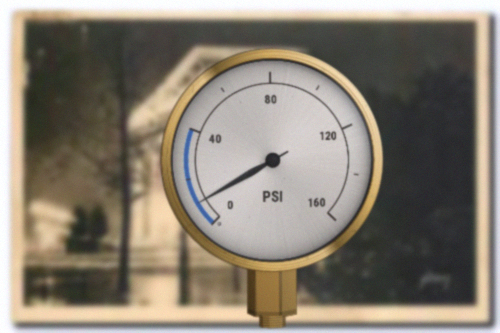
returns **10** psi
